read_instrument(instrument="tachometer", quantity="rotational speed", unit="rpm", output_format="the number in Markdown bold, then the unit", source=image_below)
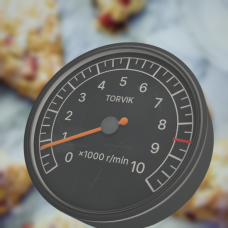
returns **750** rpm
